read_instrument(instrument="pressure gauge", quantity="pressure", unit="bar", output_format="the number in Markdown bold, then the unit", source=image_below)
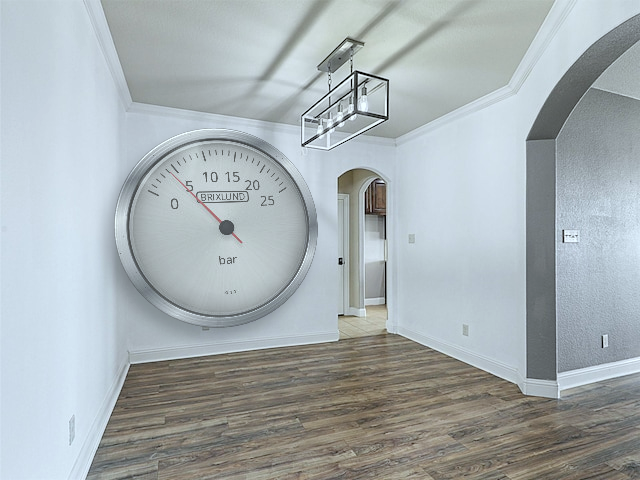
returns **4** bar
